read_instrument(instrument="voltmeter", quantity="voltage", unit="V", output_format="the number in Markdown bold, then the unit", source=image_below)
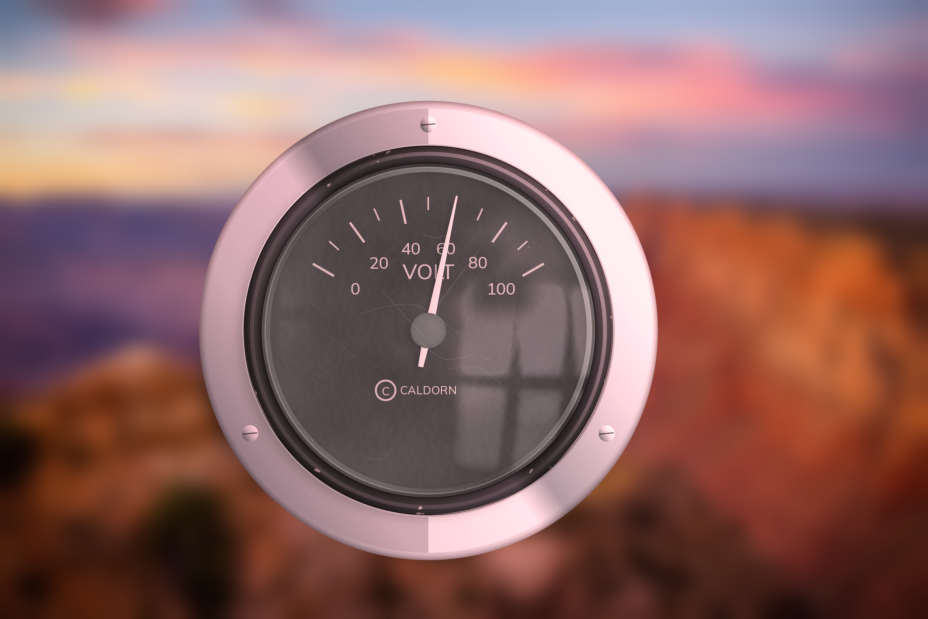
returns **60** V
